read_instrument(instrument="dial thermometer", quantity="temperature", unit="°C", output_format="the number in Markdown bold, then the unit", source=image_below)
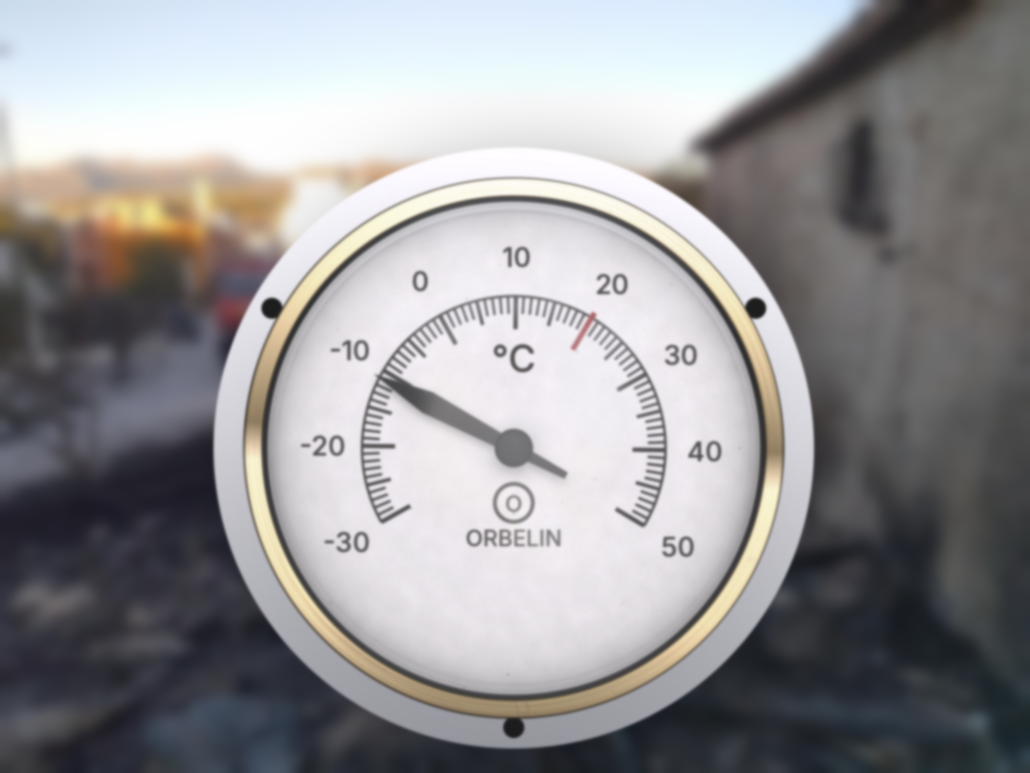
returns **-11** °C
